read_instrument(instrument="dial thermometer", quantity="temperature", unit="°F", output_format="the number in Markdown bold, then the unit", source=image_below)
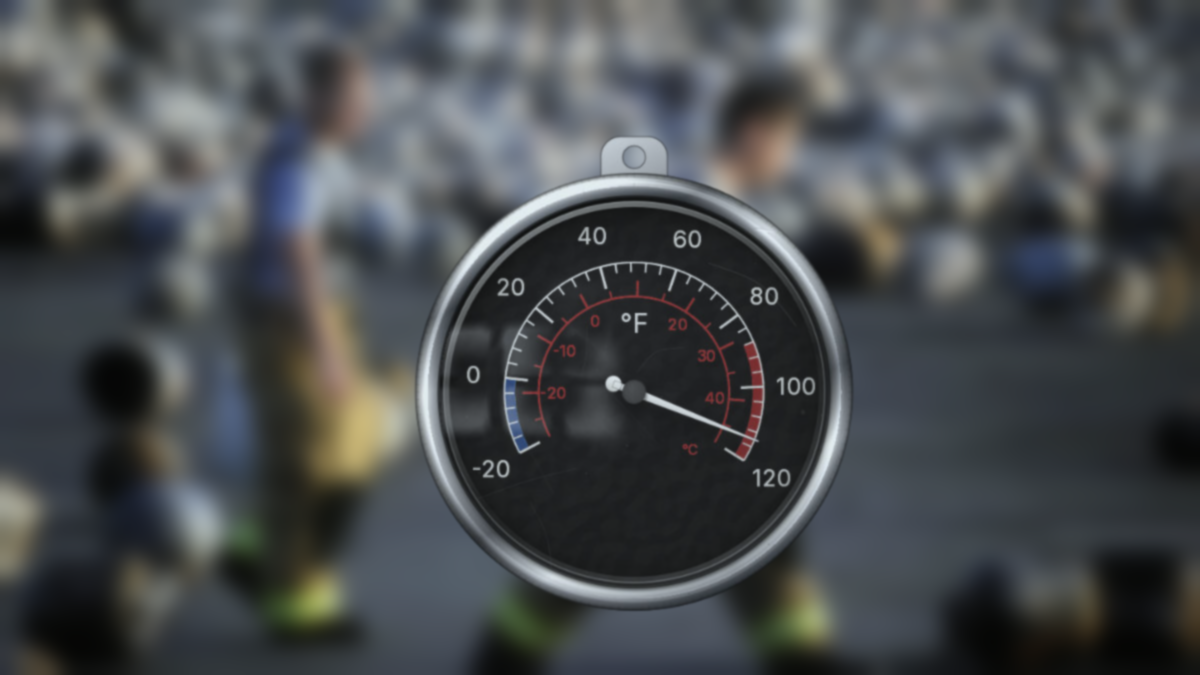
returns **114** °F
